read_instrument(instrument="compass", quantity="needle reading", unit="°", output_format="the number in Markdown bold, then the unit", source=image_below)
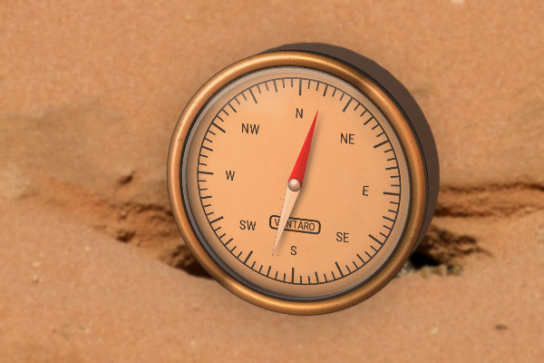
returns **15** °
